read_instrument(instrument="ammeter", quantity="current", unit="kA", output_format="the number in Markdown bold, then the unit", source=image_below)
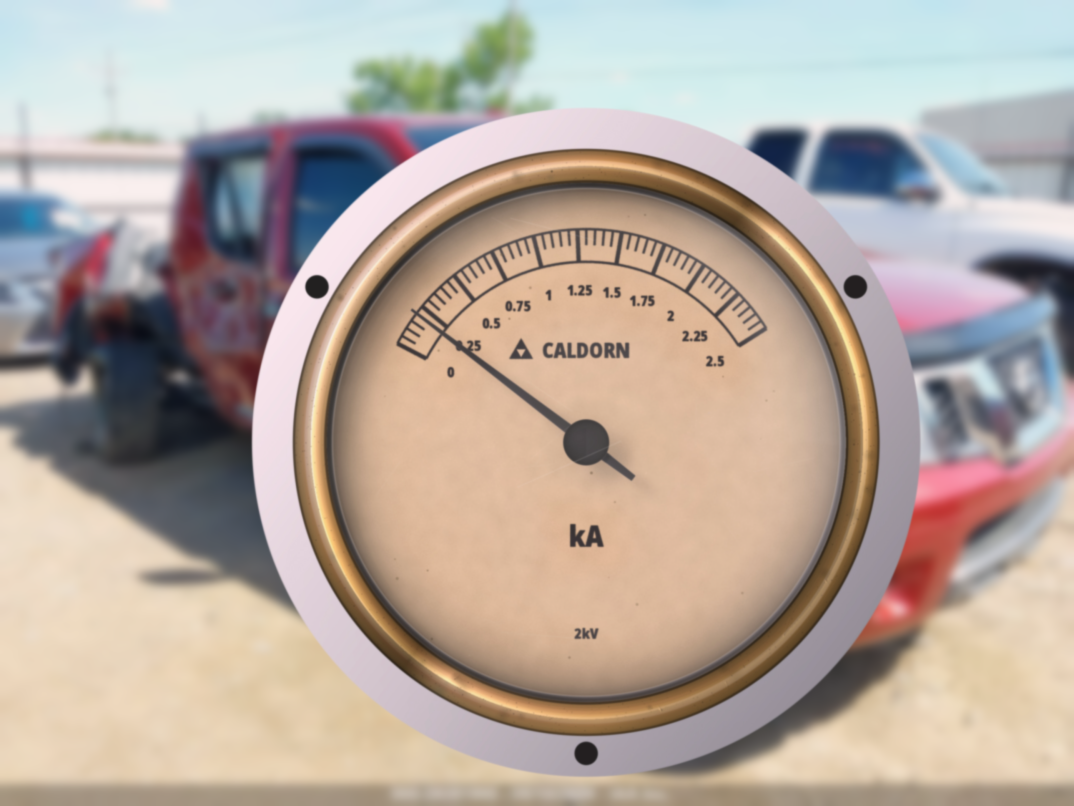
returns **0.2** kA
